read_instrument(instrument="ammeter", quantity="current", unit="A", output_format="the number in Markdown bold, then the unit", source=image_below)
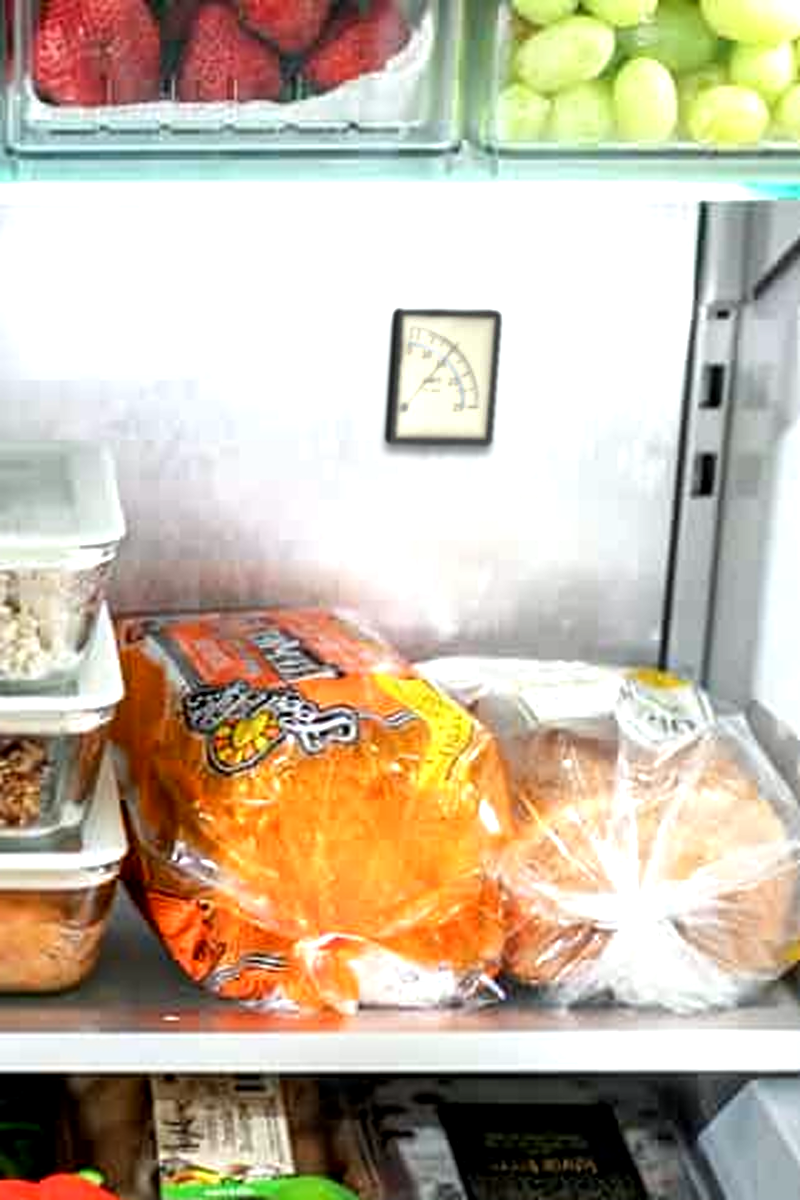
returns **15** A
